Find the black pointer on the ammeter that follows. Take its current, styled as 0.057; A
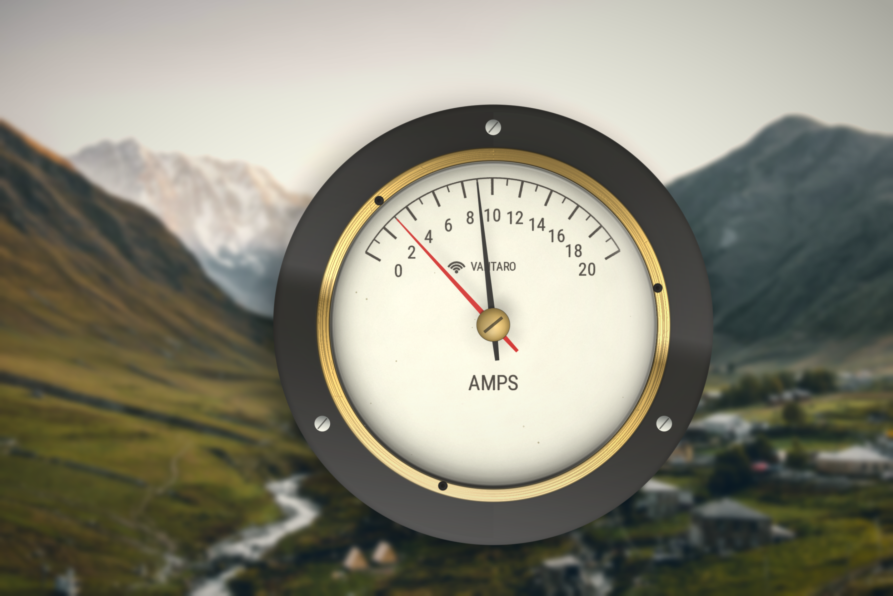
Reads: 9; A
